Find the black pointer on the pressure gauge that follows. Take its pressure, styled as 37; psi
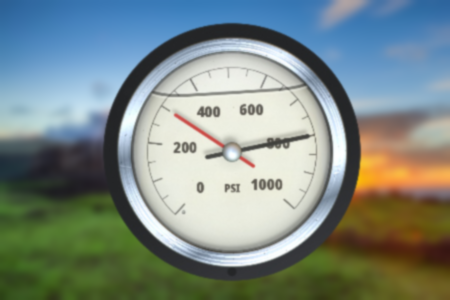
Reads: 800; psi
